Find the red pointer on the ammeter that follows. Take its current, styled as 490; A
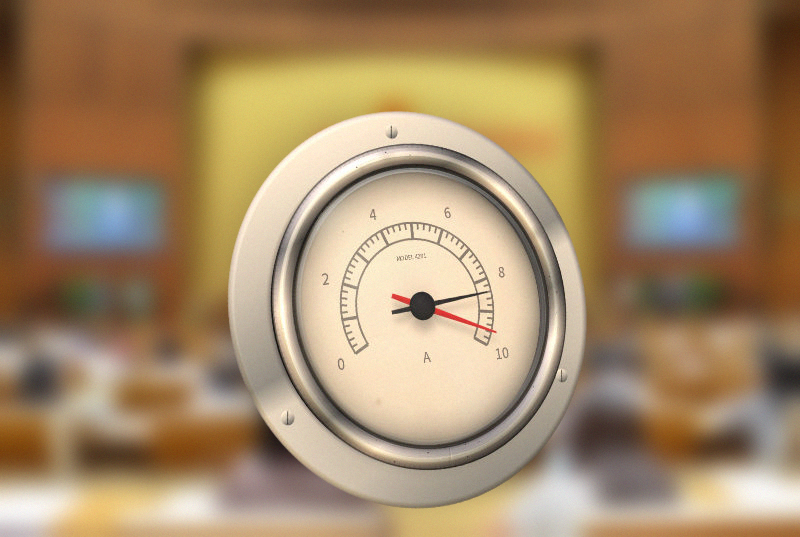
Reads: 9.6; A
